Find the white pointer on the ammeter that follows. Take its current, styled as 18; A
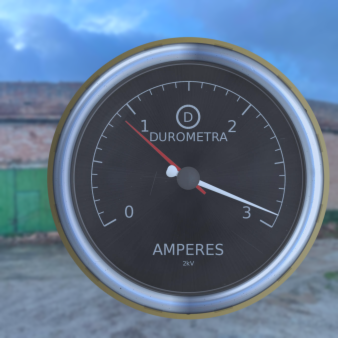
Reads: 2.9; A
